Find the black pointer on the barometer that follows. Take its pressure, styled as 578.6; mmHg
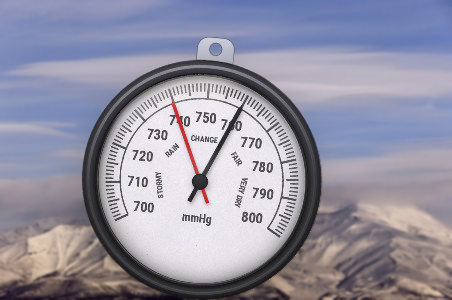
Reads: 760; mmHg
